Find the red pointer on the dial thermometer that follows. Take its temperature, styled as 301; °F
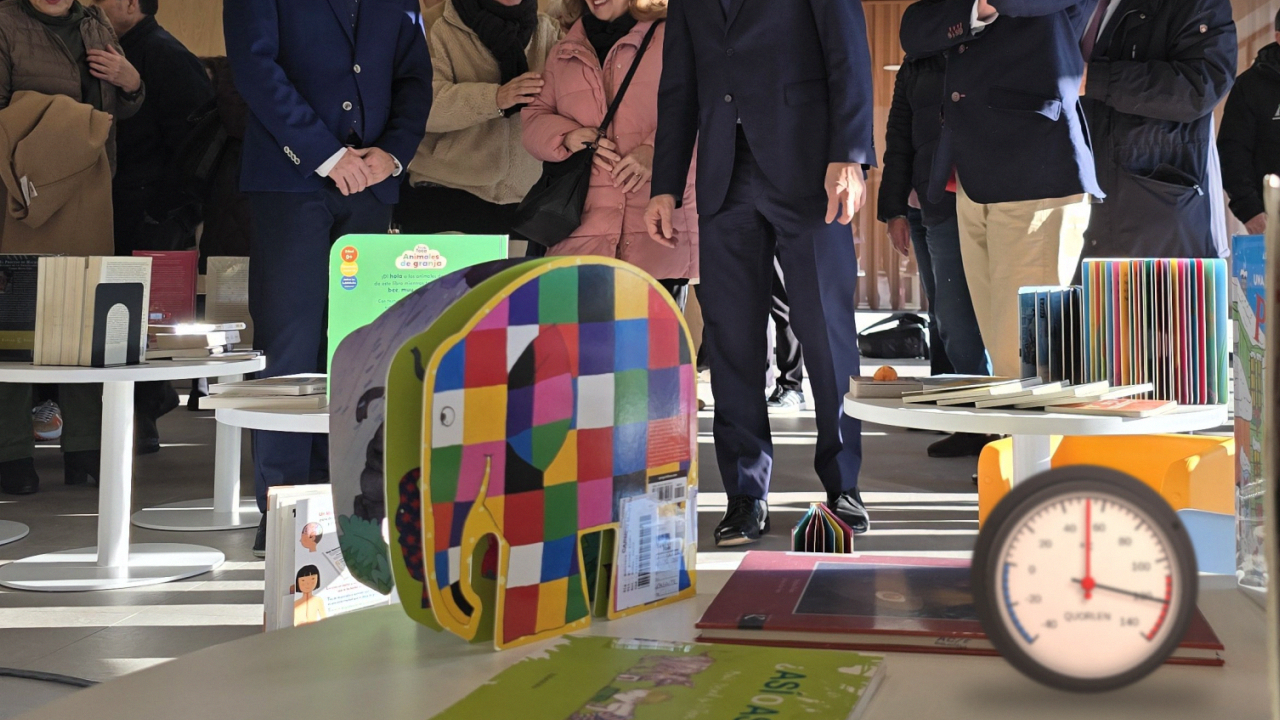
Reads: 52; °F
